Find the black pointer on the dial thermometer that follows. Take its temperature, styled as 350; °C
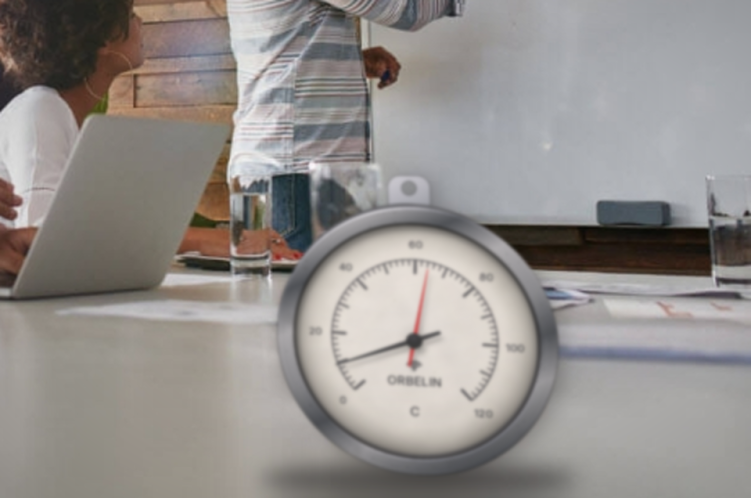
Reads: 10; °C
